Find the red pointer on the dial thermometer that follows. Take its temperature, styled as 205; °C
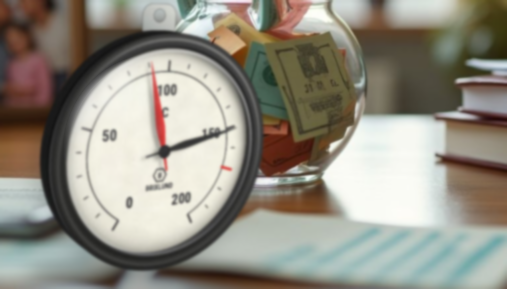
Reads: 90; °C
